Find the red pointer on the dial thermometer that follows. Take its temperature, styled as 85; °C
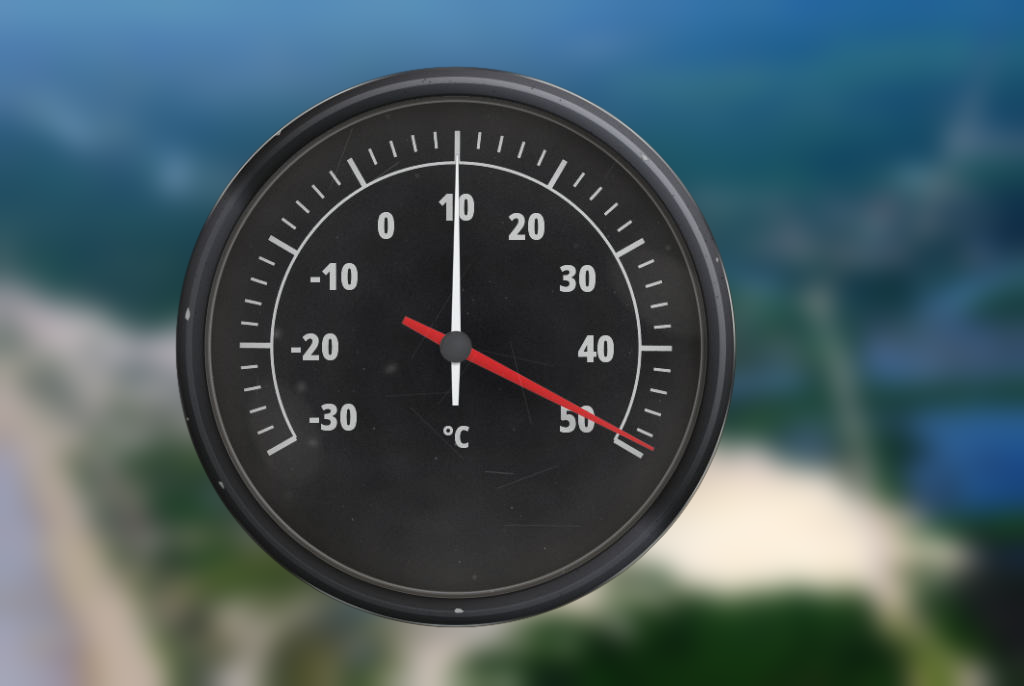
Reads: 49; °C
